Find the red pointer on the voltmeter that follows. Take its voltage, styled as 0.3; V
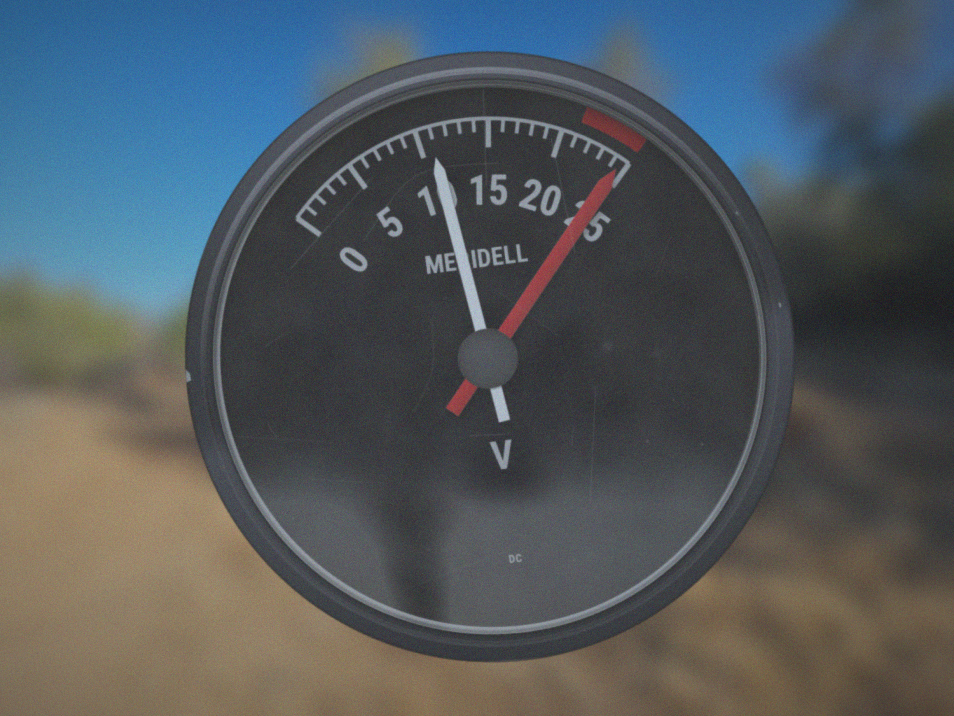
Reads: 24.5; V
